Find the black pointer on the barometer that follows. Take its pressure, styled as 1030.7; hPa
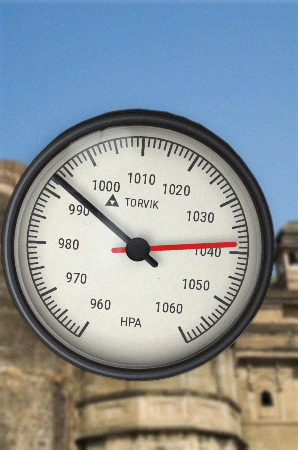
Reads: 993; hPa
